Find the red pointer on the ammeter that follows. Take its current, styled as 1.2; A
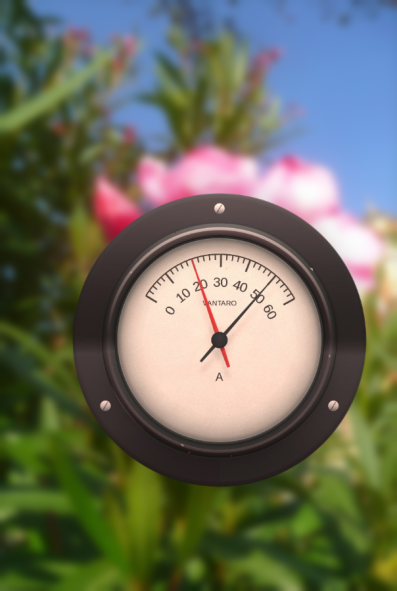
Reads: 20; A
